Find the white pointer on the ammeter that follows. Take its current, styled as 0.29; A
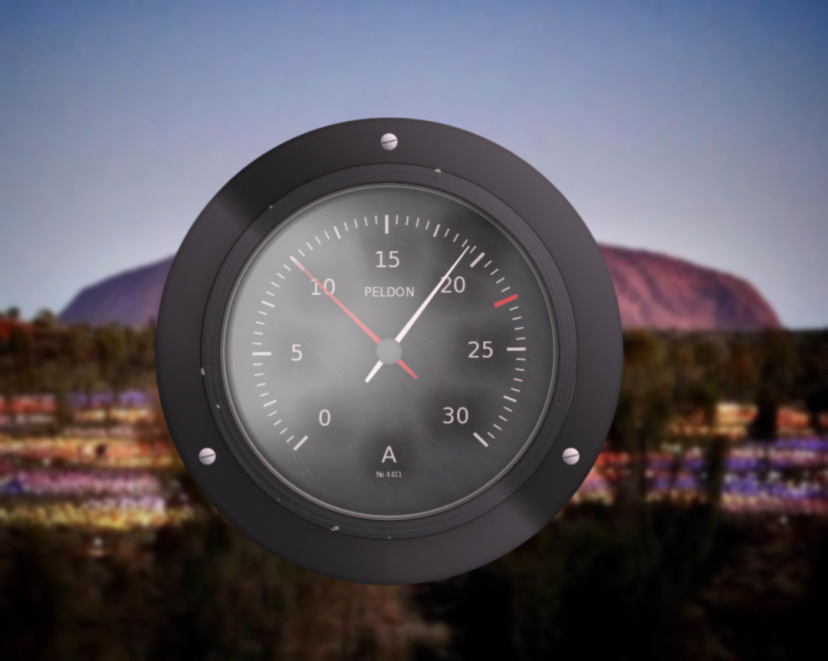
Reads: 19.25; A
